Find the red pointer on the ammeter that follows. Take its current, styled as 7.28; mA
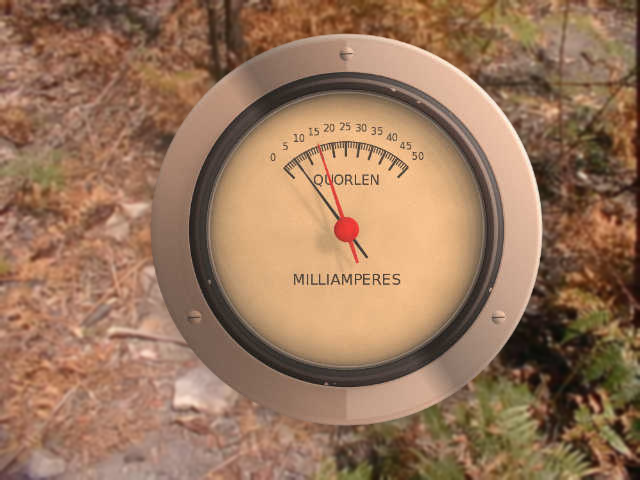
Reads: 15; mA
